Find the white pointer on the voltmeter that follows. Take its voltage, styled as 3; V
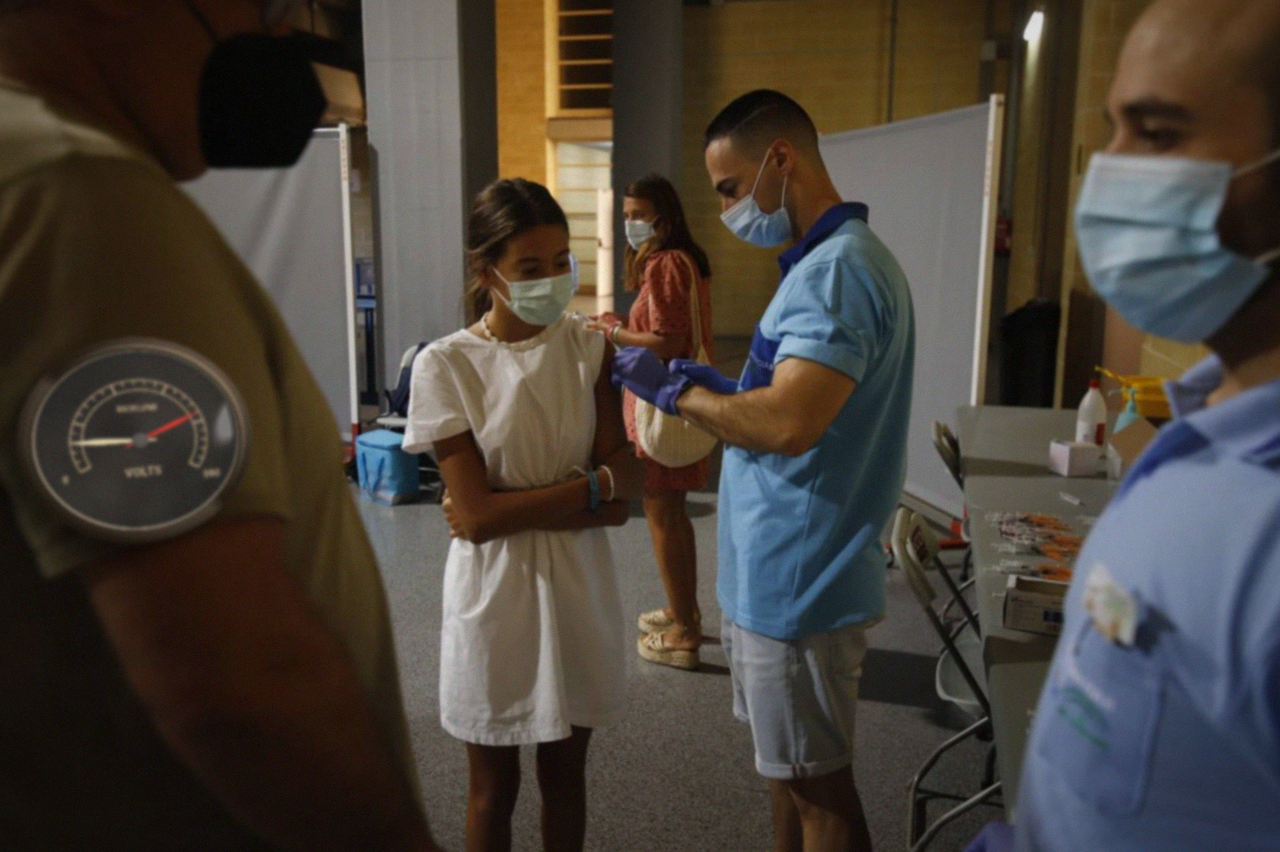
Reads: 60; V
